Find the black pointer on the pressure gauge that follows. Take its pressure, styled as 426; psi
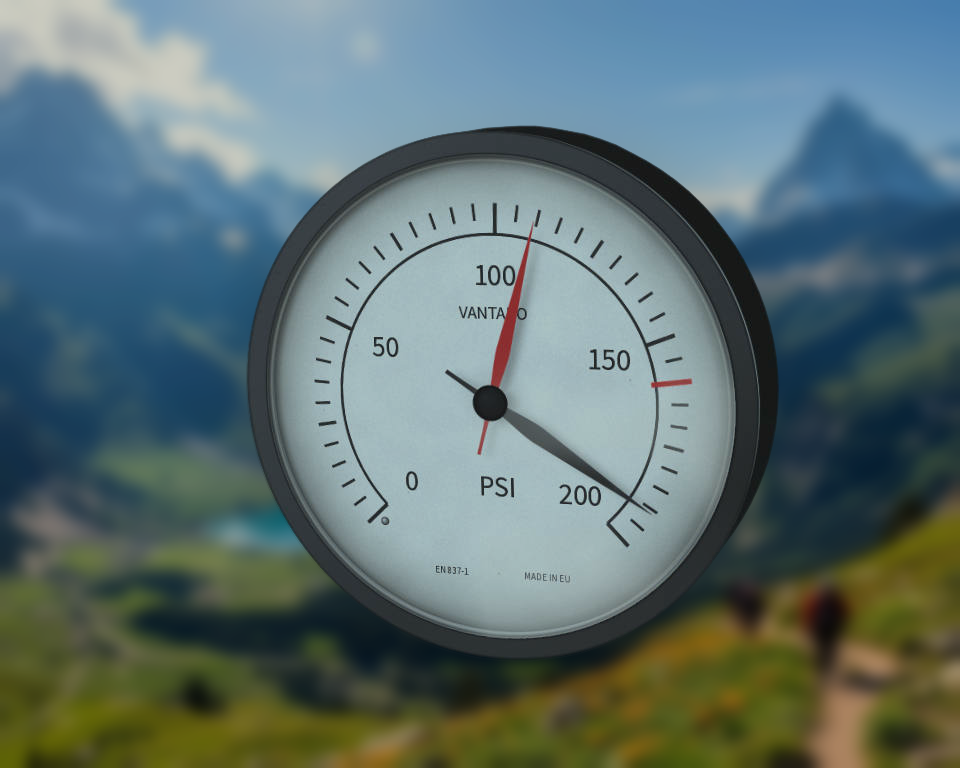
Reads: 190; psi
